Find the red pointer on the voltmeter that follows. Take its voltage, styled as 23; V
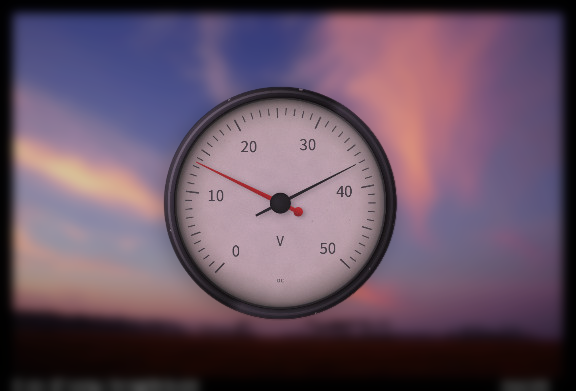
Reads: 13.5; V
